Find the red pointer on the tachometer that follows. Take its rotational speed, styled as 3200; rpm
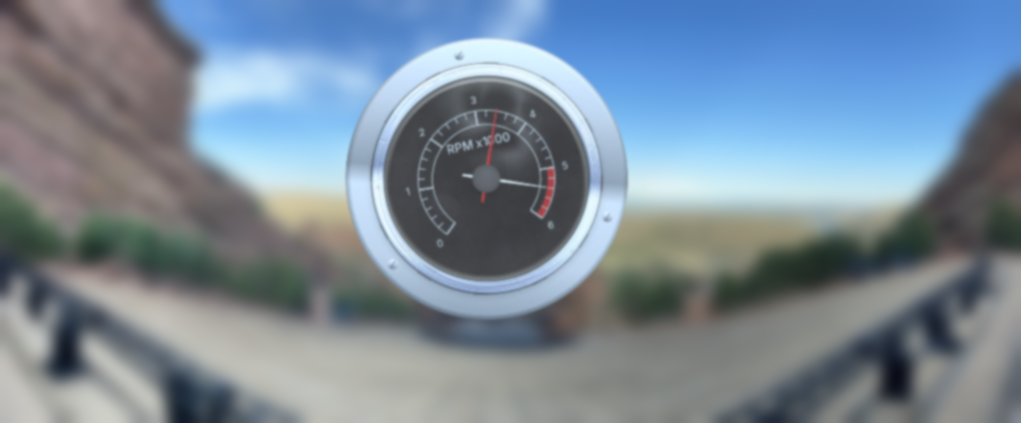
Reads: 3400; rpm
